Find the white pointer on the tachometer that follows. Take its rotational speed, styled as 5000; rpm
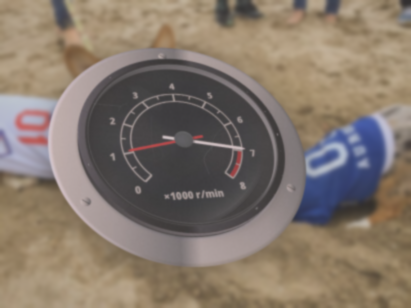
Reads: 7000; rpm
